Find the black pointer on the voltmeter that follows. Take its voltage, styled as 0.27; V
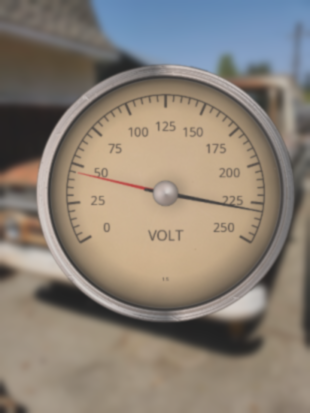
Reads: 230; V
